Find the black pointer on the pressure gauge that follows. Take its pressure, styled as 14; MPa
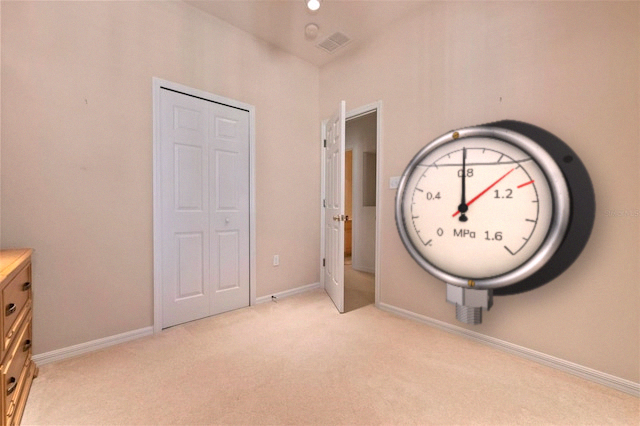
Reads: 0.8; MPa
